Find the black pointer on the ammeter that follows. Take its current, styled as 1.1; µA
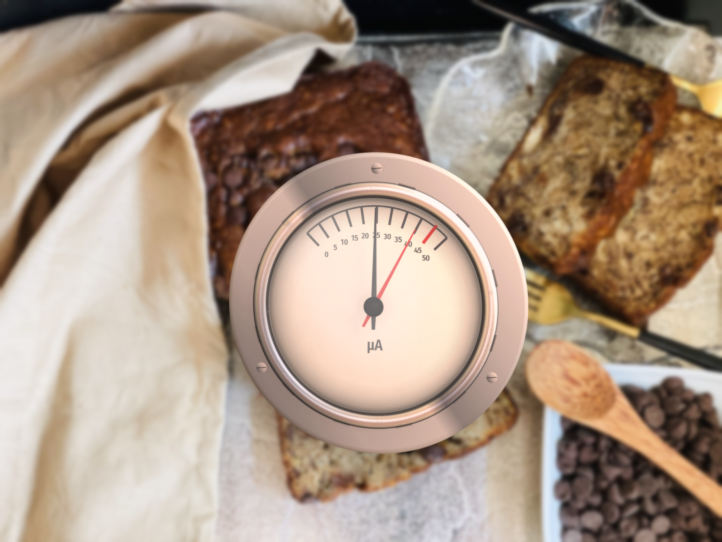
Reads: 25; µA
